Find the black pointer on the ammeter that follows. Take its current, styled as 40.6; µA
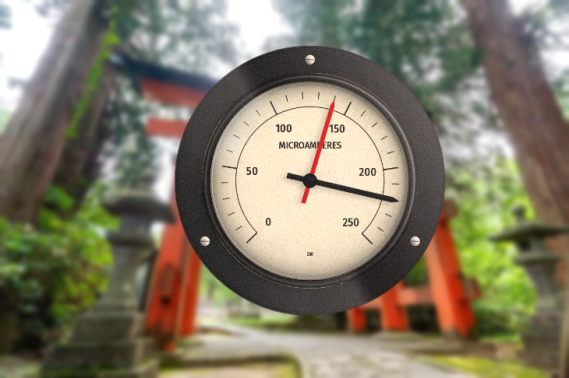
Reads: 220; µA
